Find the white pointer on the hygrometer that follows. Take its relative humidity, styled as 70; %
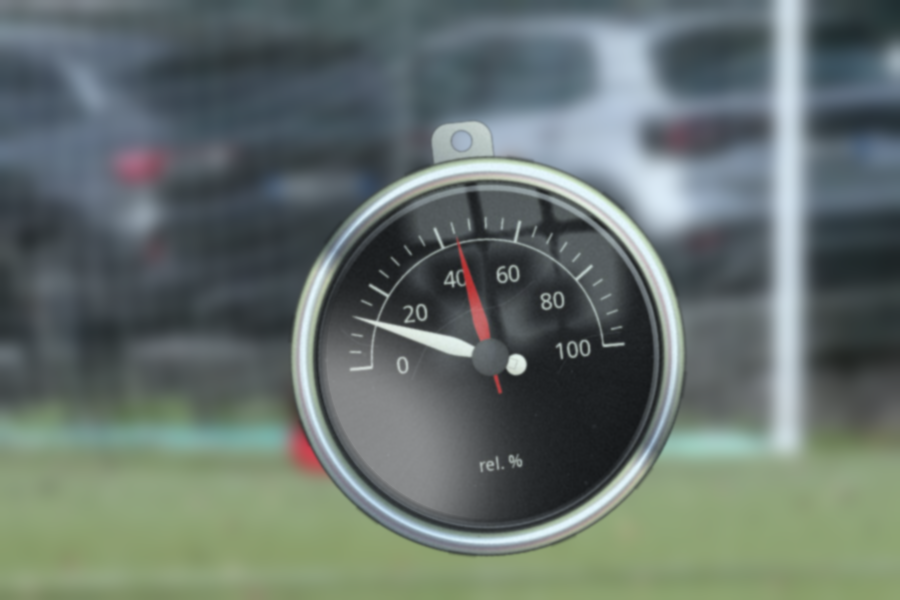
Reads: 12; %
